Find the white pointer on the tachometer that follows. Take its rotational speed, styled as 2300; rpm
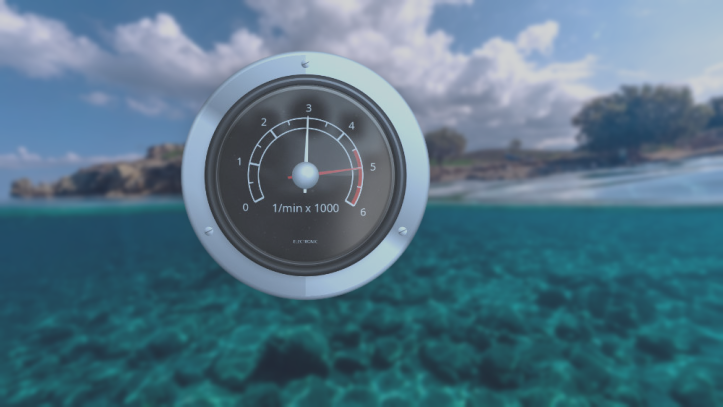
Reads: 3000; rpm
